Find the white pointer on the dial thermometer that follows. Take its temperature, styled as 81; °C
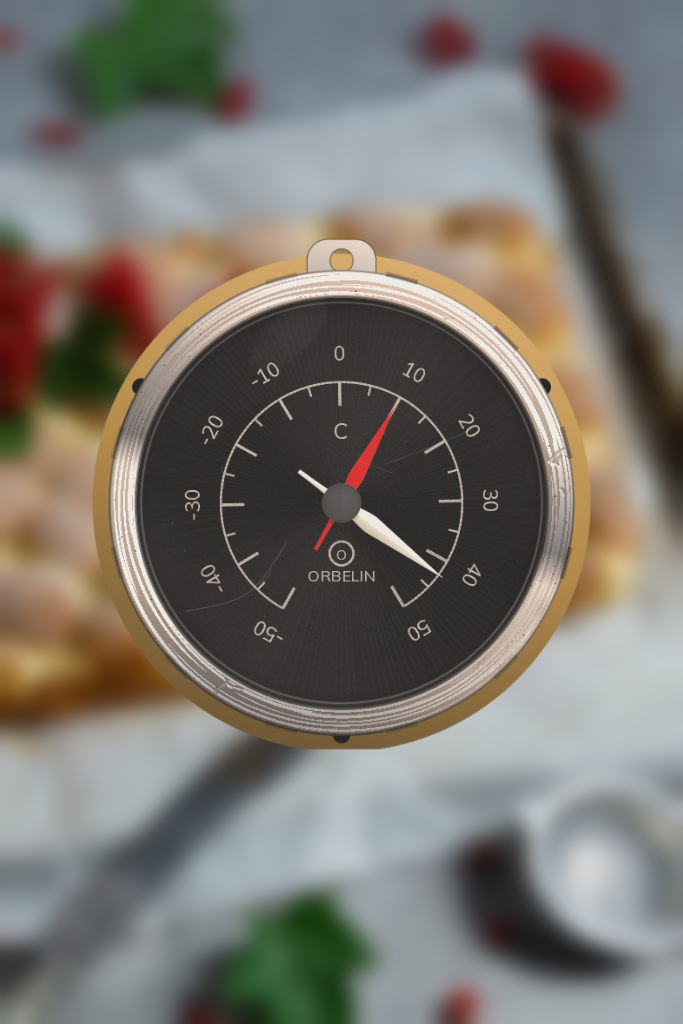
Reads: 42.5; °C
